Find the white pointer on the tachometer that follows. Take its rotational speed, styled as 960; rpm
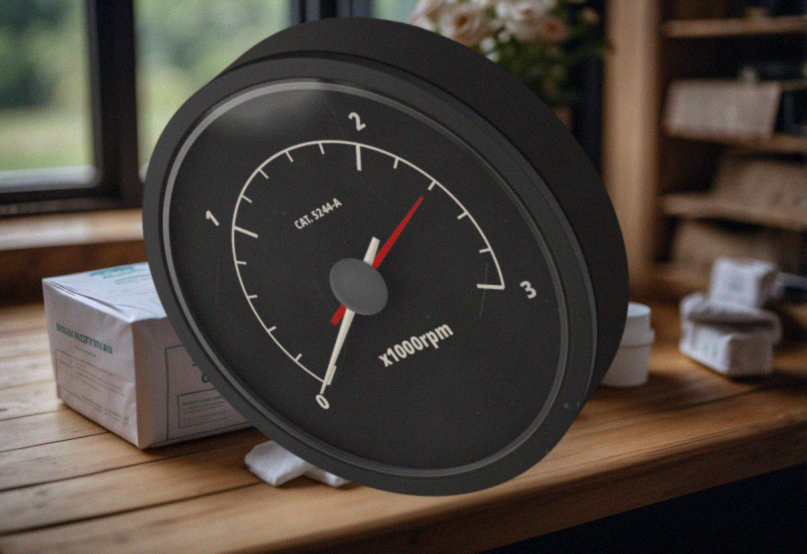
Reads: 0; rpm
